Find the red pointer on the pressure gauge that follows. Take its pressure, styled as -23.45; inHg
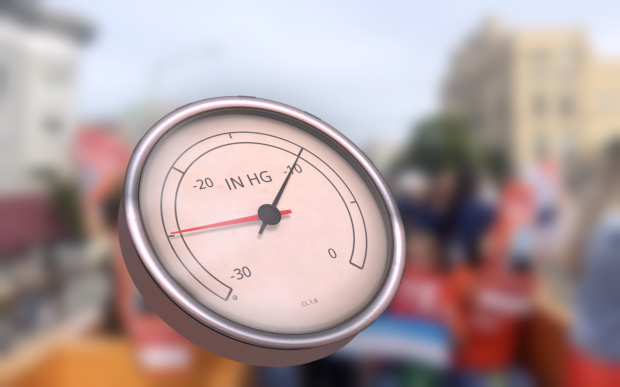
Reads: -25; inHg
